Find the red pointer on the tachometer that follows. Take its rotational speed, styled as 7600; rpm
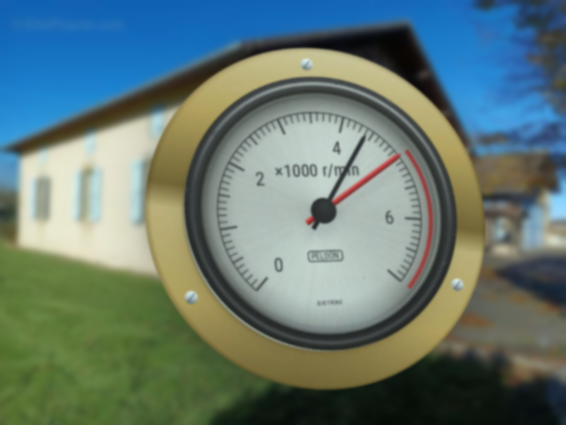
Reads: 5000; rpm
